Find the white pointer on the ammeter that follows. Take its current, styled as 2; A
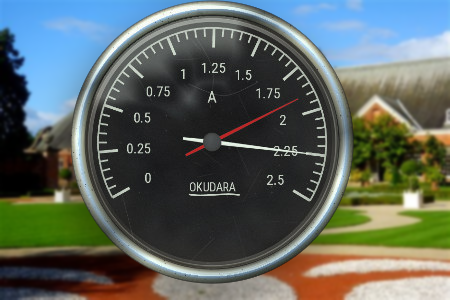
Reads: 2.25; A
